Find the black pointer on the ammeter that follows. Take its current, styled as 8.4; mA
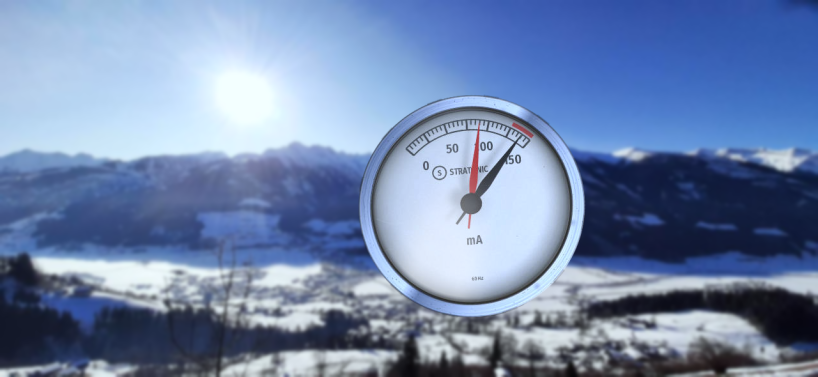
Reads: 140; mA
